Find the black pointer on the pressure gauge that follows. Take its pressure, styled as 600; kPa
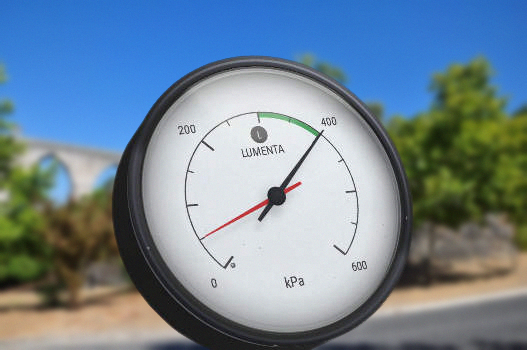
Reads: 400; kPa
